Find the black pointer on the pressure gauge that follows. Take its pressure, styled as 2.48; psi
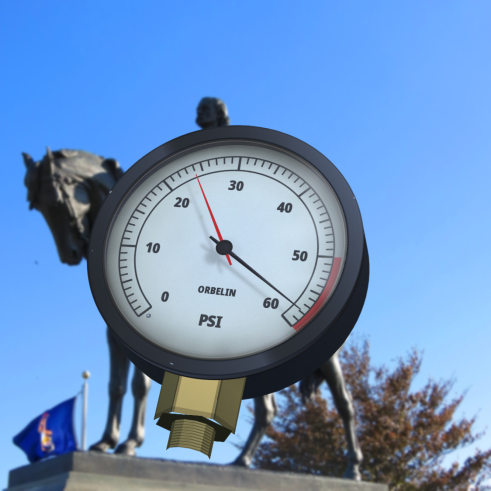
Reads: 58; psi
